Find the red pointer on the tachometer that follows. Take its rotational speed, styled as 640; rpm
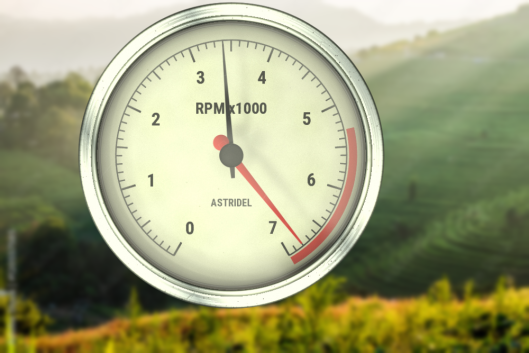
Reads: 6800; rpm
